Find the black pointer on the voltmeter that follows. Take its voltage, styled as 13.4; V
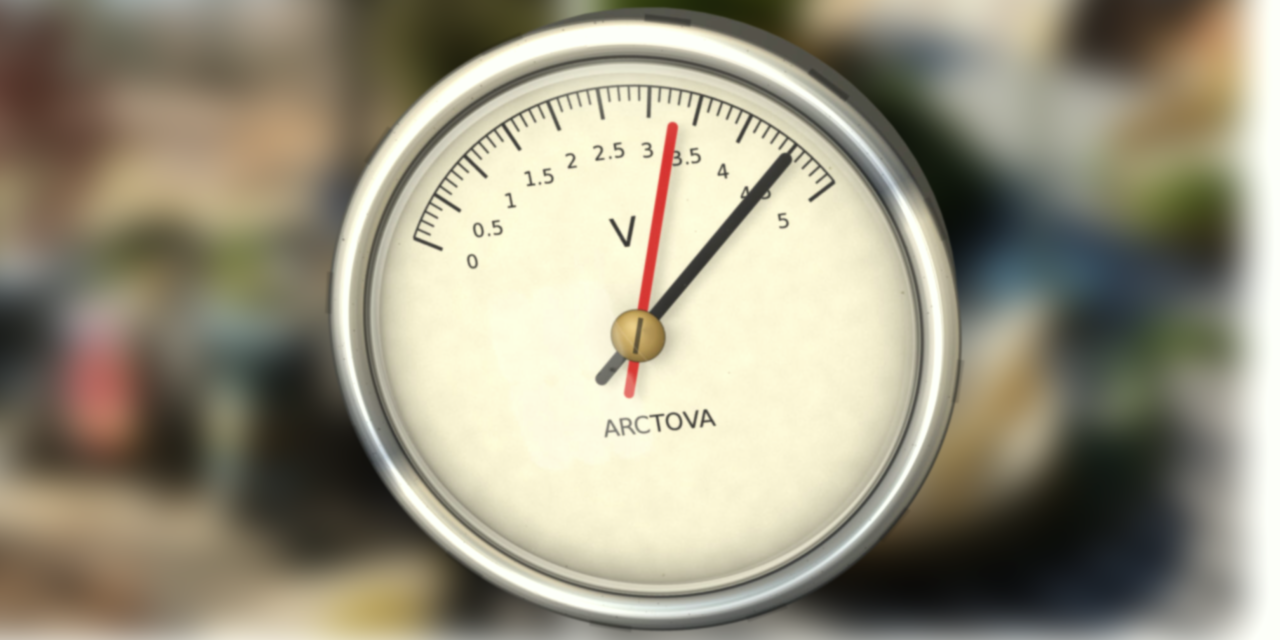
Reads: 4.5; V
